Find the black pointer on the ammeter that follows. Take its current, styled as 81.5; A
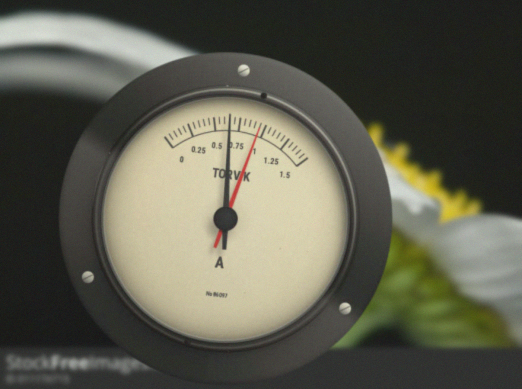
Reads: 0.65; A
